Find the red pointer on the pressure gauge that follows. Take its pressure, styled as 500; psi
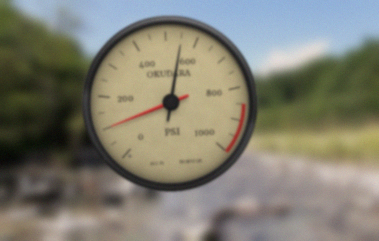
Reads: 100; psi
